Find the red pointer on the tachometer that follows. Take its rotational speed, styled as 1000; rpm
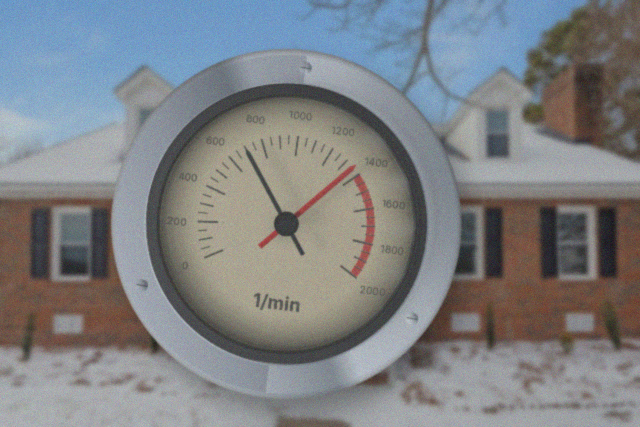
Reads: 1350; rpm
